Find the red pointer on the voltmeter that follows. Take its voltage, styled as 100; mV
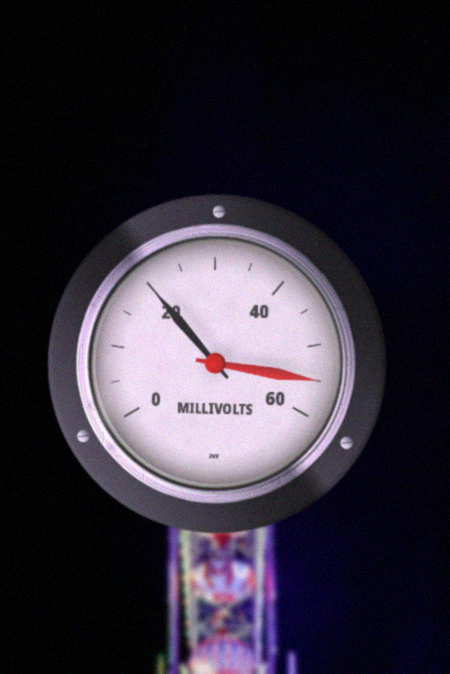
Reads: 55; mV
